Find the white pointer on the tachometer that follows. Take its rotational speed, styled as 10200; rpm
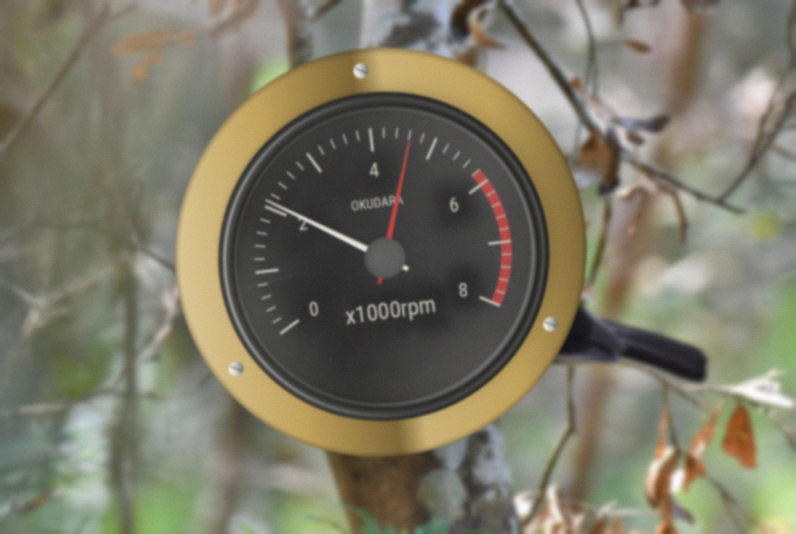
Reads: 2100; rpm
